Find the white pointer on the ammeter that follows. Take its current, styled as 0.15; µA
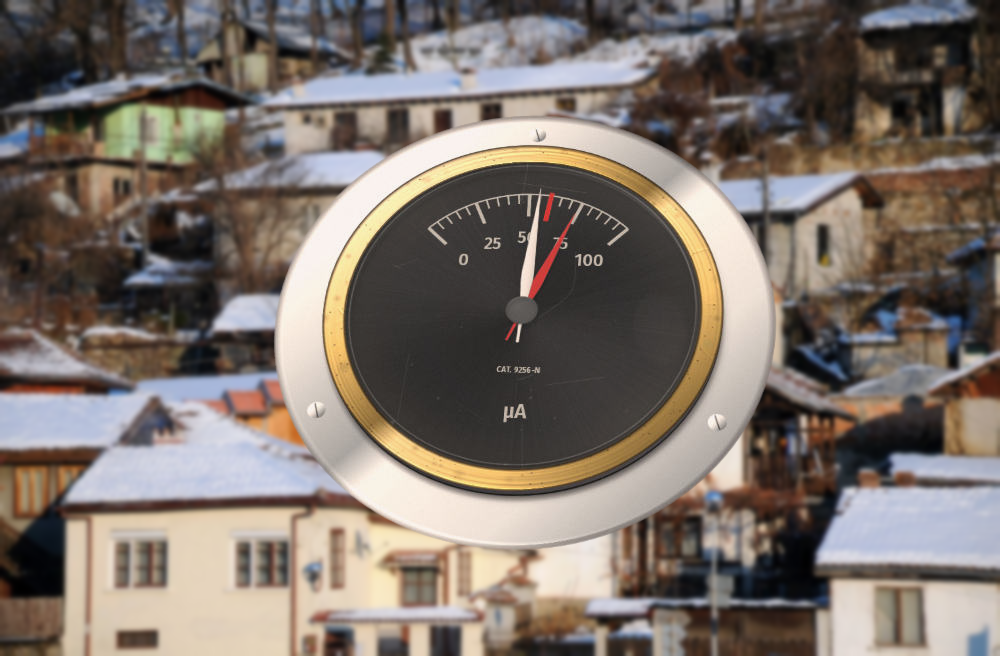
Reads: 55; µA
